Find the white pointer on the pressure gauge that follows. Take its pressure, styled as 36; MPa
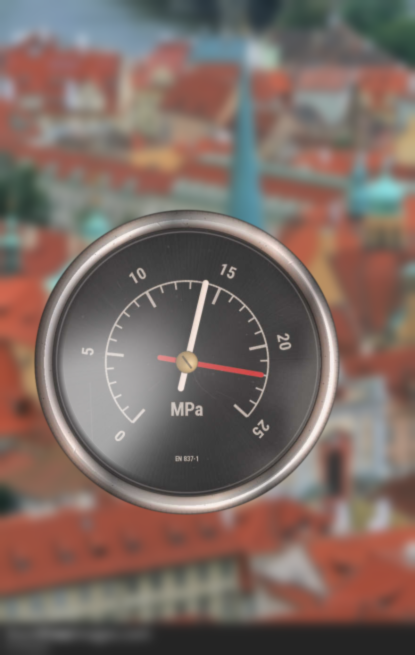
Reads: 14; MPa
